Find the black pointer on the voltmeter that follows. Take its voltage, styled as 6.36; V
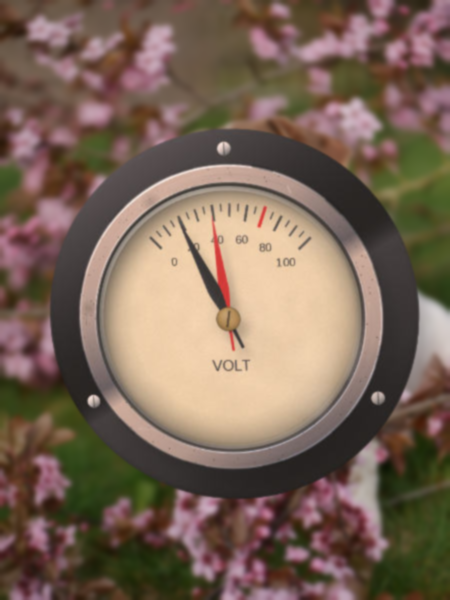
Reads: 20; V
